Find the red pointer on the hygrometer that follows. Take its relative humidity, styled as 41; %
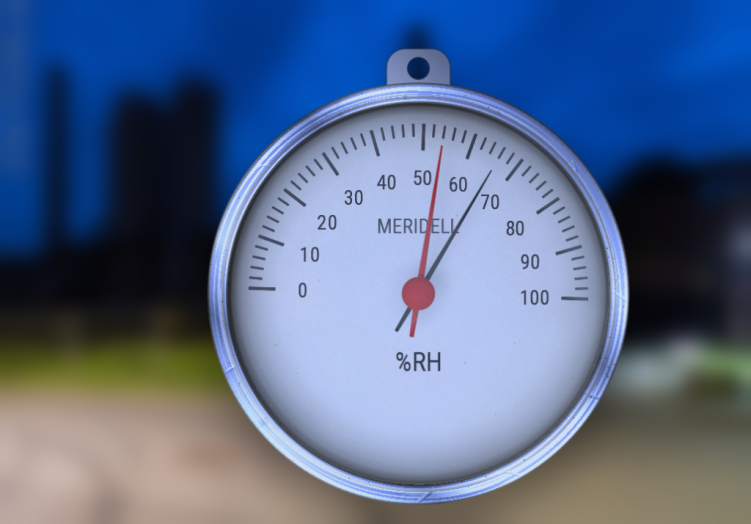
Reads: 54; %
